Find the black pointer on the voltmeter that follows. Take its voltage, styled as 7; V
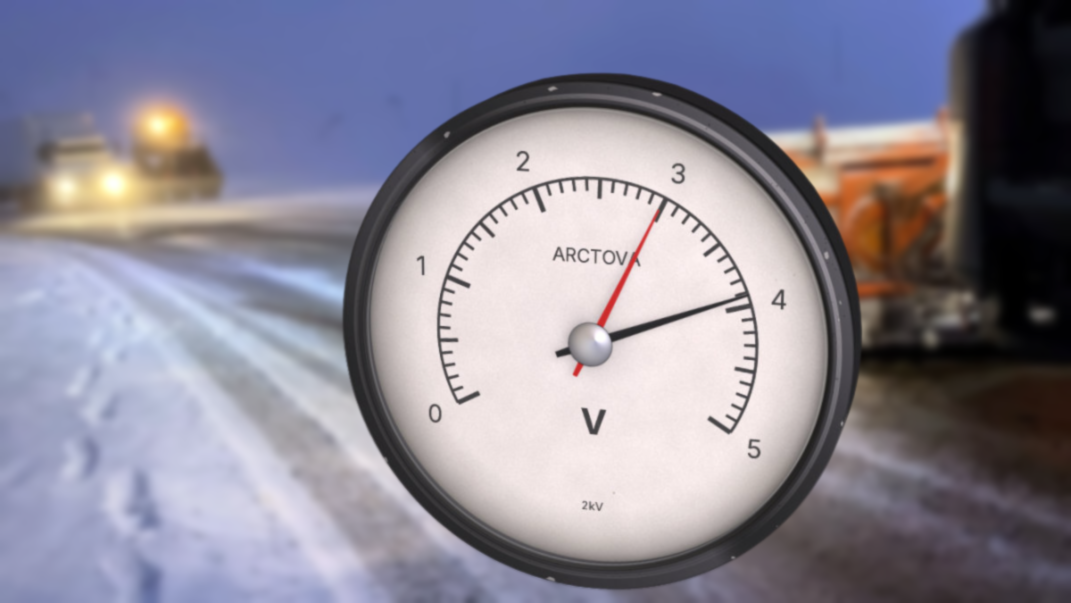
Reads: 3.9; V
